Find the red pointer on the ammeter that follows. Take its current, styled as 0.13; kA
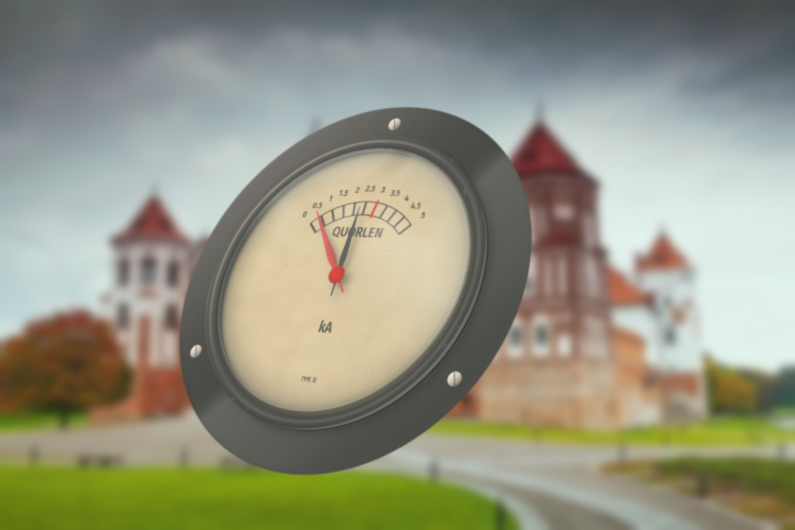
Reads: 0.5; kA
